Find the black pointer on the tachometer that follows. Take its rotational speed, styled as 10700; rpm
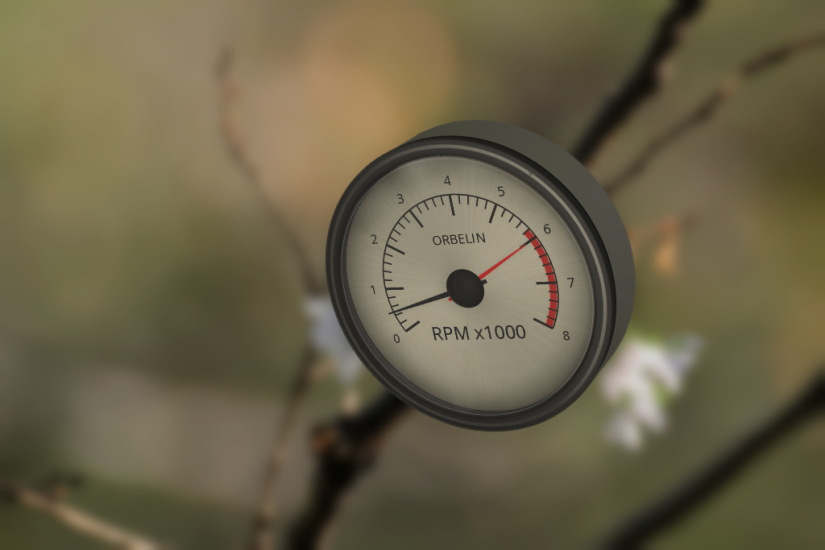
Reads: 500; rpm
